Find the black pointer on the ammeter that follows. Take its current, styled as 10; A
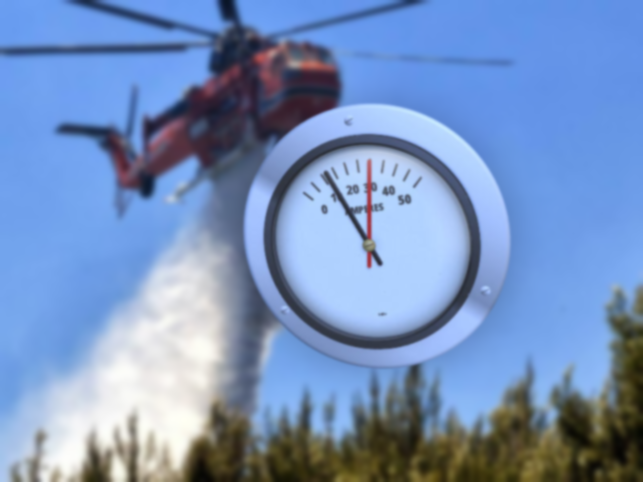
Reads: 12.5; A
